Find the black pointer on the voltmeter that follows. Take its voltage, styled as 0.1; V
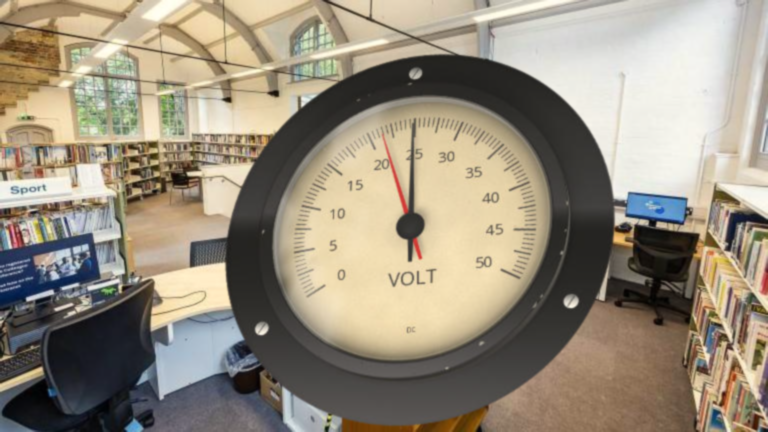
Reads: 25; V
